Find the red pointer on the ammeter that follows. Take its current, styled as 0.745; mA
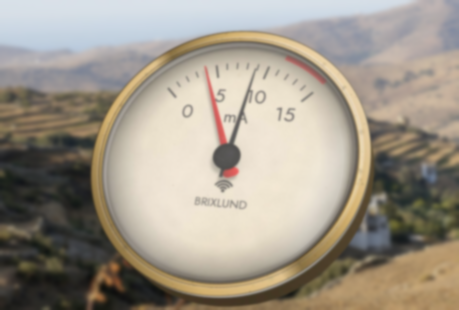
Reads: 4; mA
